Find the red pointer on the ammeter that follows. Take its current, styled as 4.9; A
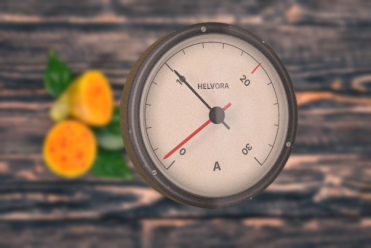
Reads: 1; A
